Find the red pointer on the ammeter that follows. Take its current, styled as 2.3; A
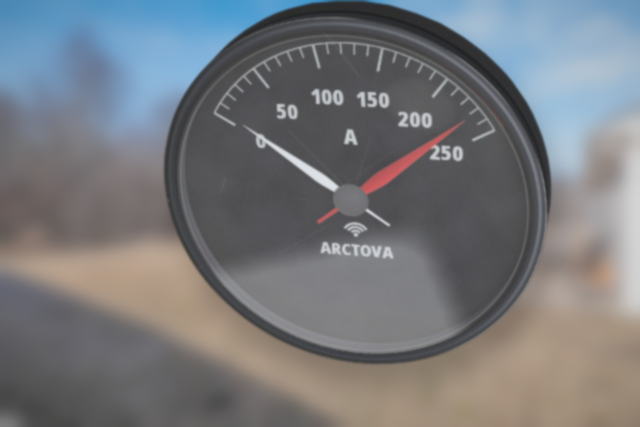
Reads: 230; A
